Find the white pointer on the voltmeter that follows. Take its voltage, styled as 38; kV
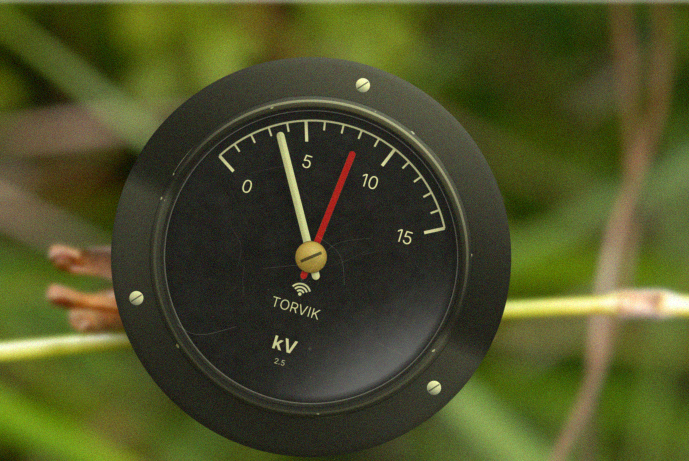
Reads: 3.5; kV
